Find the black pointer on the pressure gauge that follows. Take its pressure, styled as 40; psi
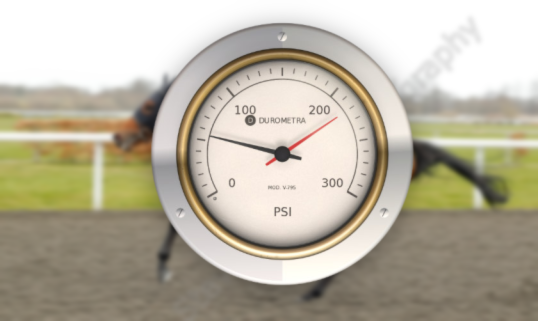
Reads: 55; psi
